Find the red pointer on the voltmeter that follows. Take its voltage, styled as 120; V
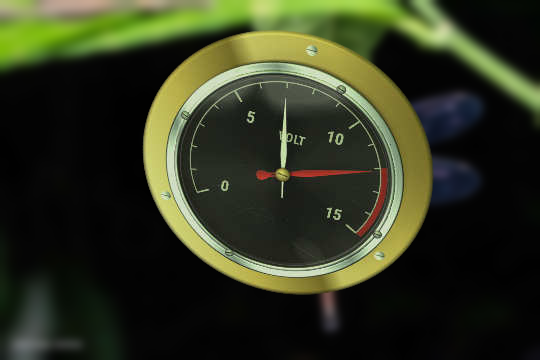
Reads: 12; V
